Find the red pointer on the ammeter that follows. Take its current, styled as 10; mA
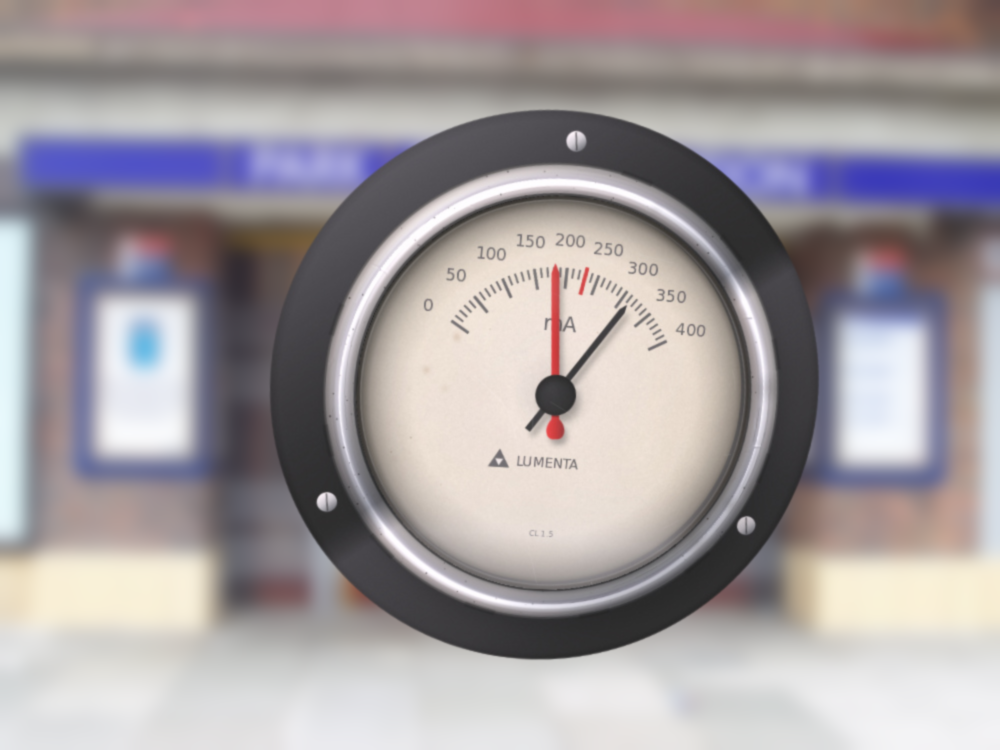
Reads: 180; mA
